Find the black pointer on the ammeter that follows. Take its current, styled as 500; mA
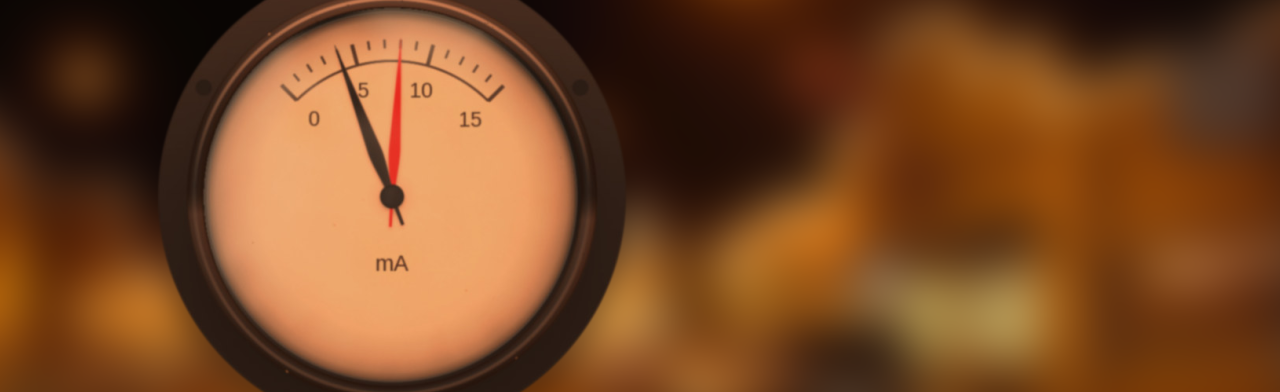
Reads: 4; mA
